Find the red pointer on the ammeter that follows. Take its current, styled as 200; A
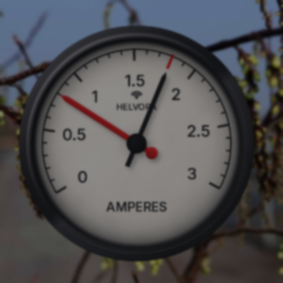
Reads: 0.8; A
